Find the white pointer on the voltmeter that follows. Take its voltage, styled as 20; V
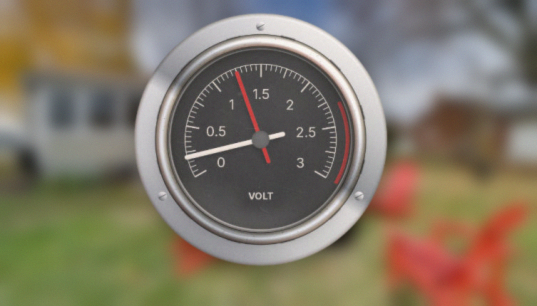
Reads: 0.2; V
